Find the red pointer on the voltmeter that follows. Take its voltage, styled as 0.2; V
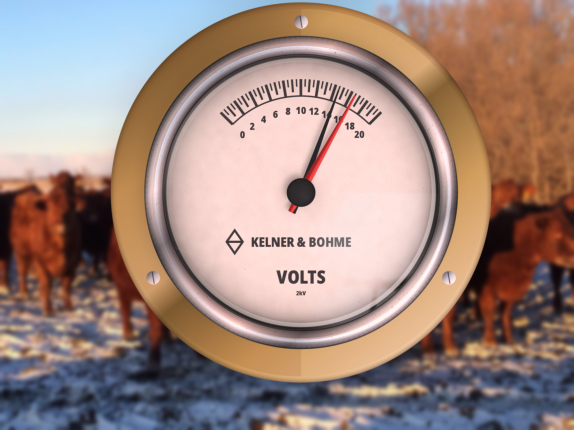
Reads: 16.5; V
